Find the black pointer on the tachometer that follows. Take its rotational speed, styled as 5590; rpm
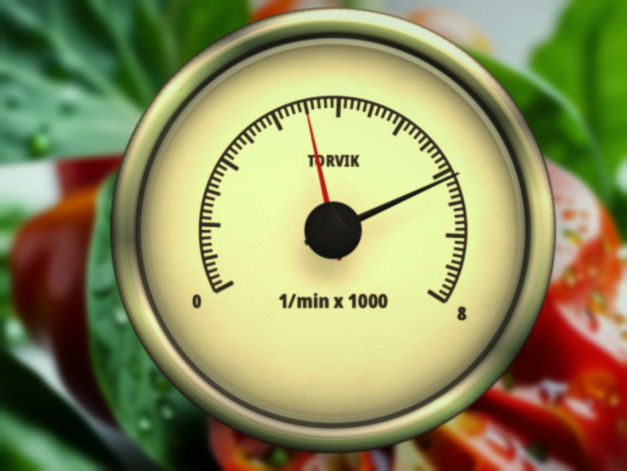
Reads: 6100; rpm
